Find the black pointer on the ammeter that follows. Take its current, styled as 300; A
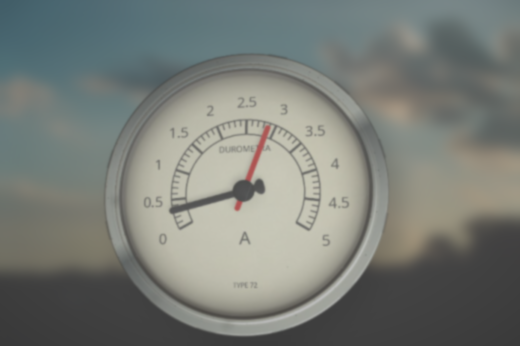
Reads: 0.3; A
